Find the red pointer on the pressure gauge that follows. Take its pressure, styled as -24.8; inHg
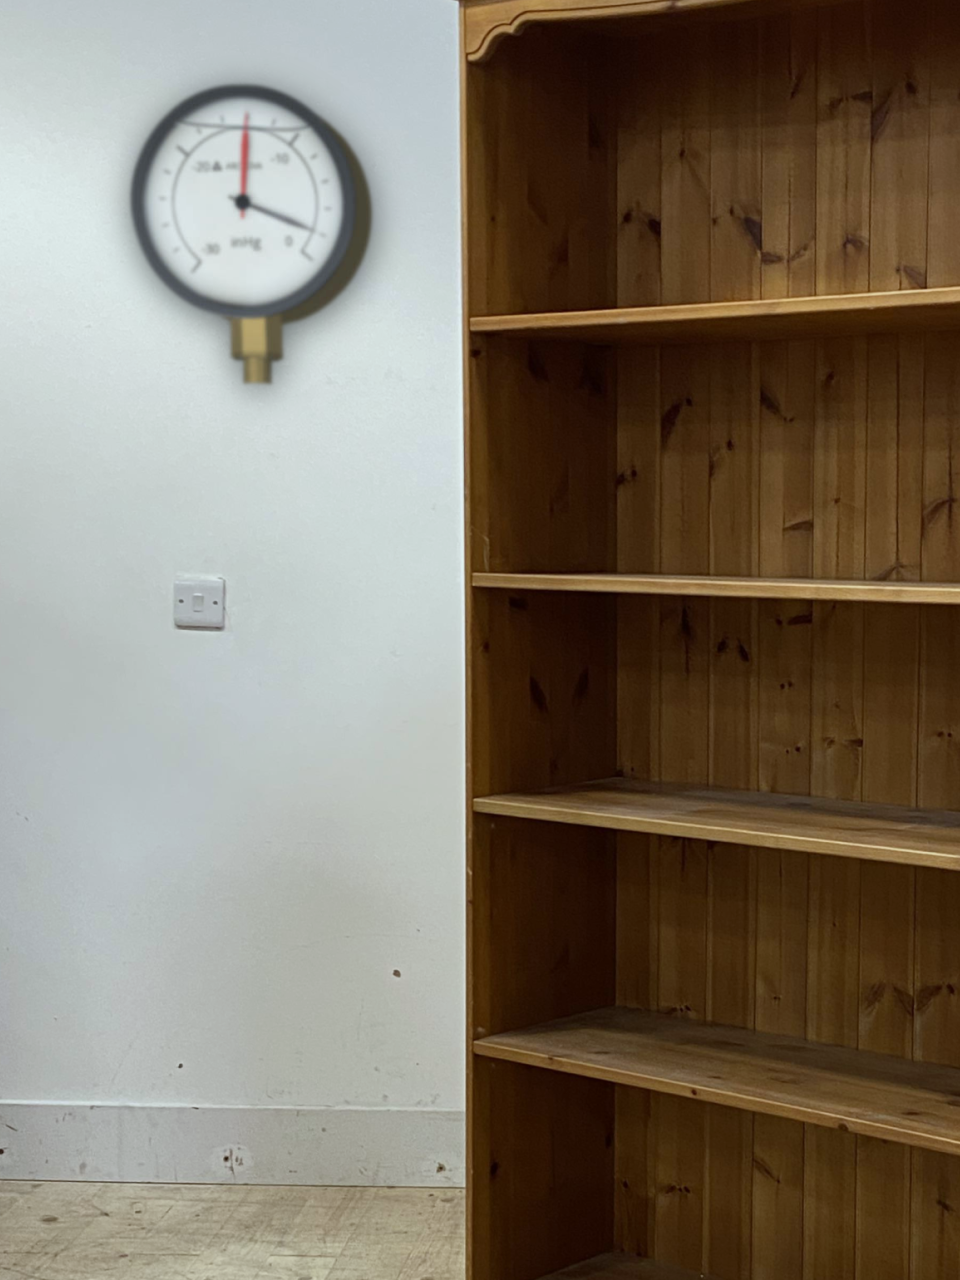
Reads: -14; inHg
